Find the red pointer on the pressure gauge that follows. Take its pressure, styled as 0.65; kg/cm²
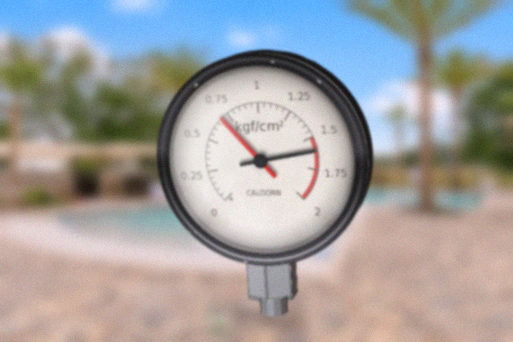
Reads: 0.7; kg/cm²
